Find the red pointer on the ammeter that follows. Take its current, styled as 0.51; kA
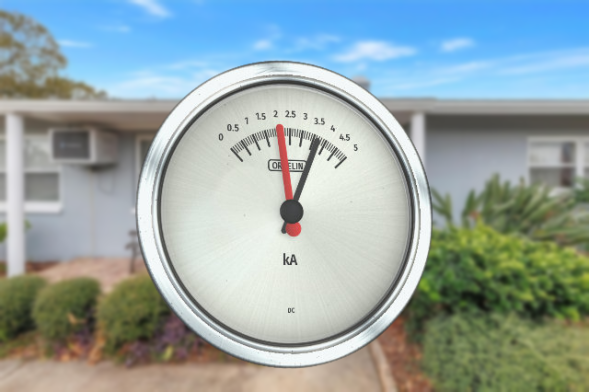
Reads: 2; kA
